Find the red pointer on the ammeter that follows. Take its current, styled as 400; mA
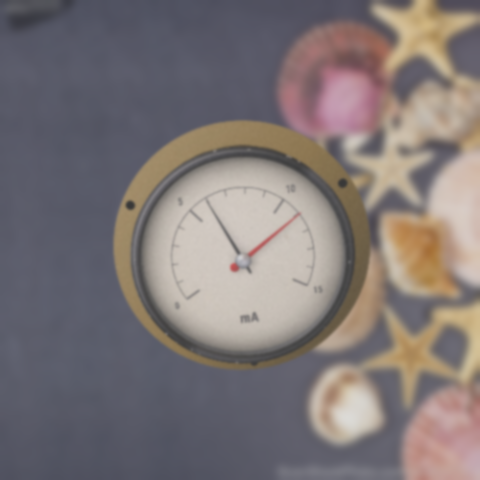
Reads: 11; mA
